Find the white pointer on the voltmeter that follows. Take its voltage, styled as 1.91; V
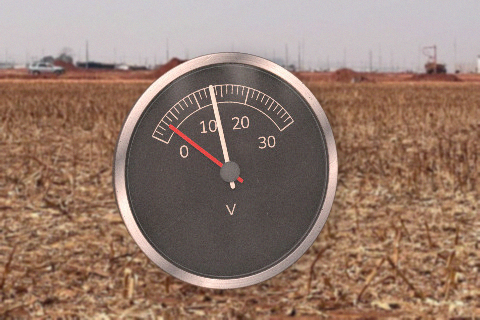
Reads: 13; V
